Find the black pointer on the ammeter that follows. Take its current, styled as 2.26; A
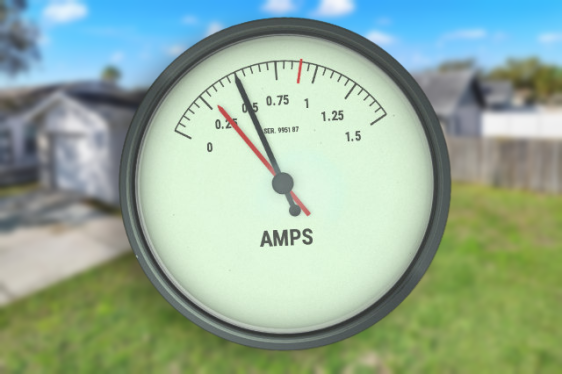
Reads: 0.5; A
